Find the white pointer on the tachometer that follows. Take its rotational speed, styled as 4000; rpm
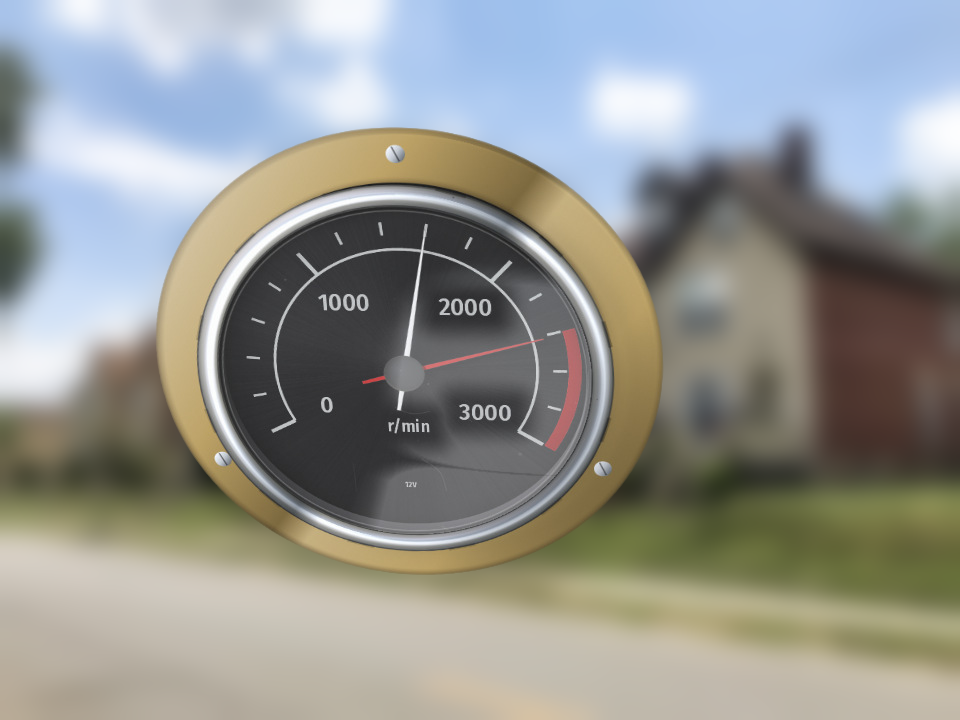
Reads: 1600; rpm
